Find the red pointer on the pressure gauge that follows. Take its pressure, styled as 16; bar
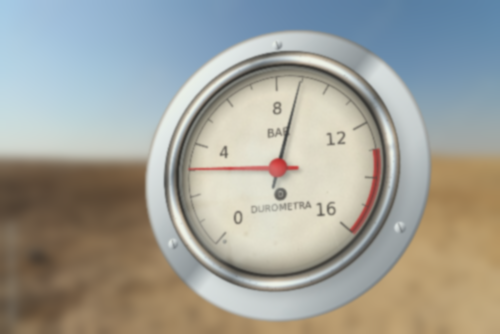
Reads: 3; bar
